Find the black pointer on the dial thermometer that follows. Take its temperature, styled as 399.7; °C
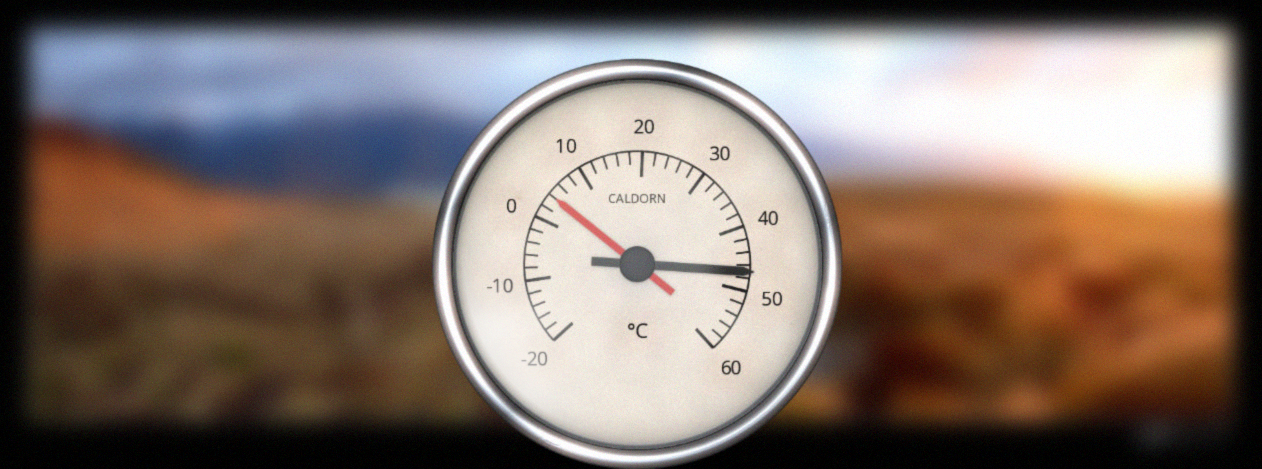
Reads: 47; °C
